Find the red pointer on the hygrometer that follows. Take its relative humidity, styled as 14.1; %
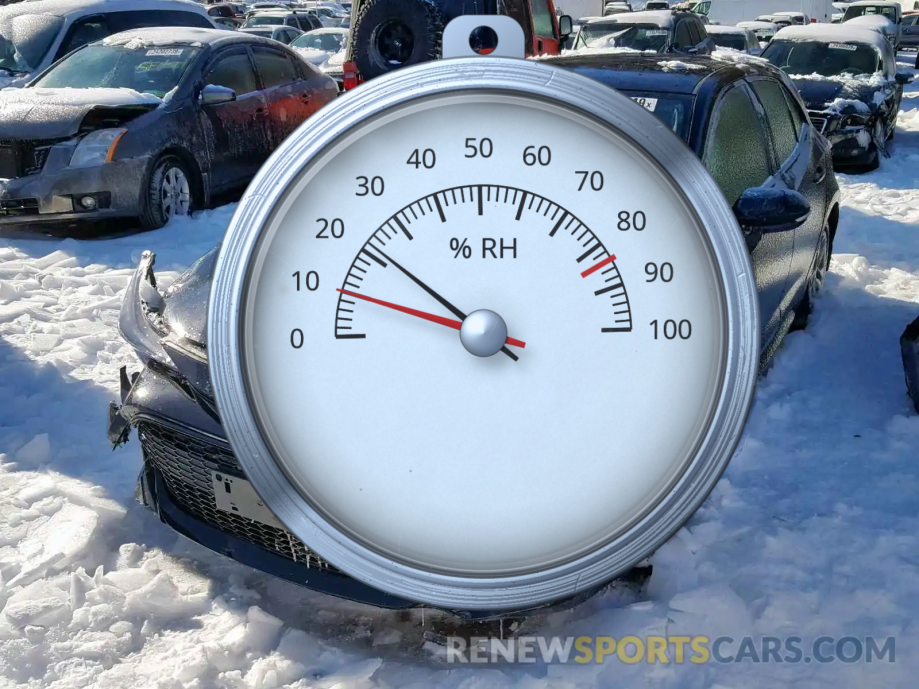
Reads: 10; %
